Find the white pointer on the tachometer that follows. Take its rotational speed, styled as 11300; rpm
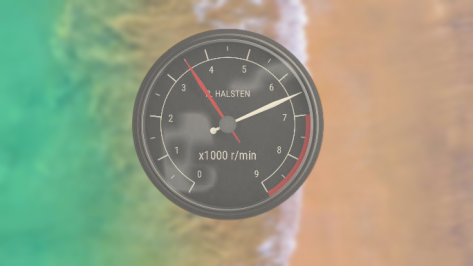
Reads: 6500; rpm
